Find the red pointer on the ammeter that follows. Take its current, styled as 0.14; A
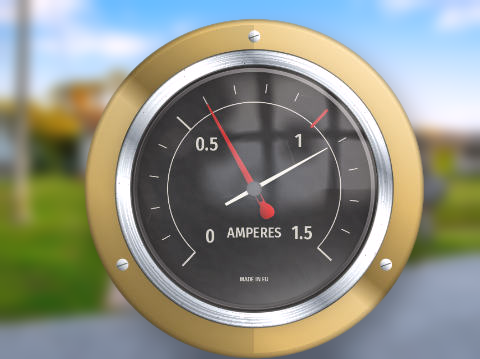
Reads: 0.6; A
